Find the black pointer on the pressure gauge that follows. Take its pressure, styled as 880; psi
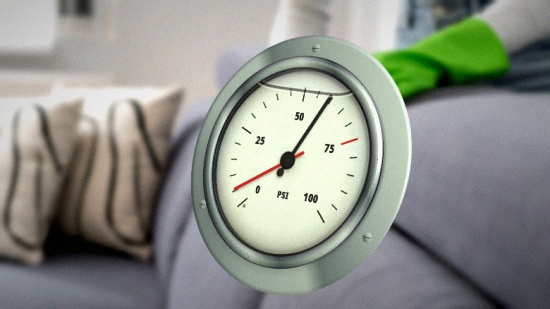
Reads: 60; psi
